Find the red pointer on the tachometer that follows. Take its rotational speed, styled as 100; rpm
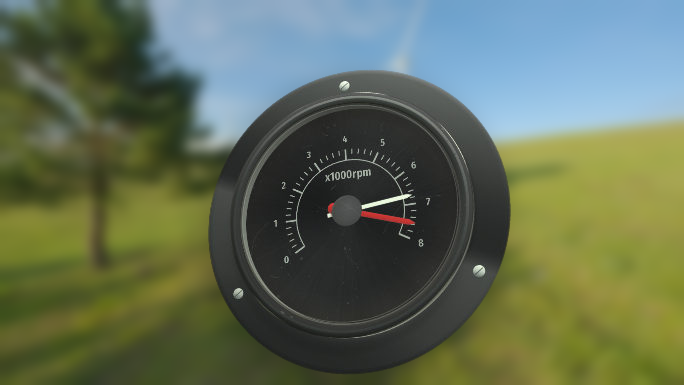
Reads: 7600; rpm
